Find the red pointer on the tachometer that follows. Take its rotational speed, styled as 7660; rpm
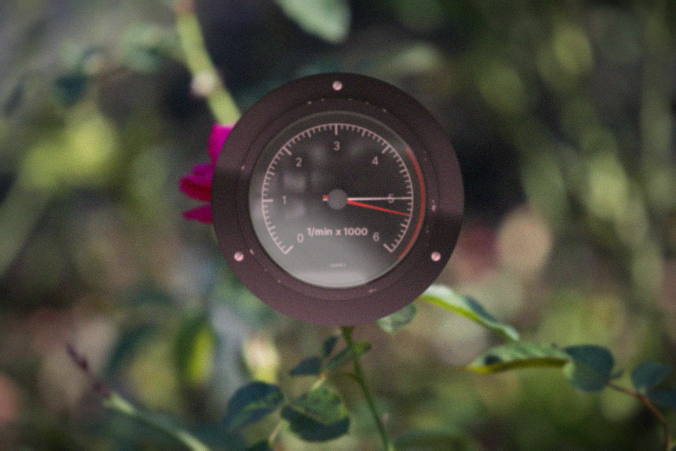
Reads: 5300; rpm
